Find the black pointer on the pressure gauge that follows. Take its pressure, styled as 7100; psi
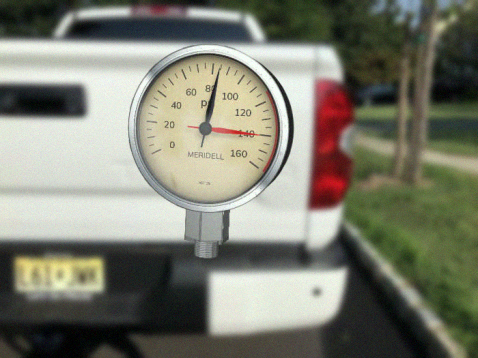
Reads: 85; psi
